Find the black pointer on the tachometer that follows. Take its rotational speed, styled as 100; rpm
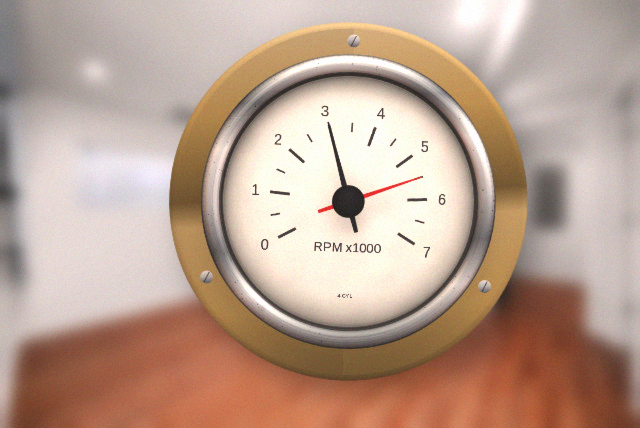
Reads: 3000; rpm
